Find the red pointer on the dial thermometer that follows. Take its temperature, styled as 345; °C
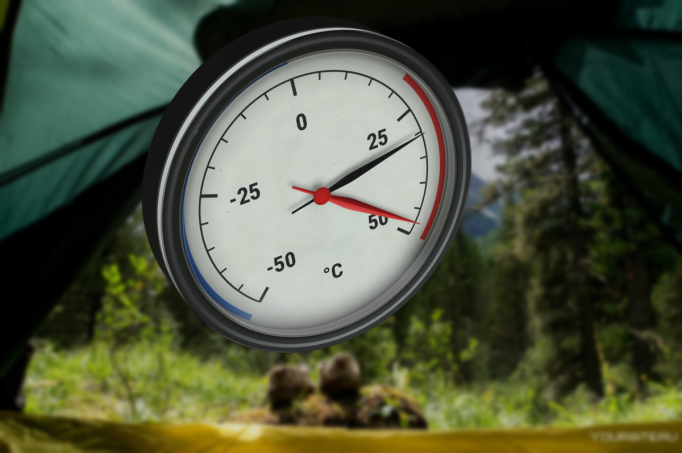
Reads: 47.5; °C
